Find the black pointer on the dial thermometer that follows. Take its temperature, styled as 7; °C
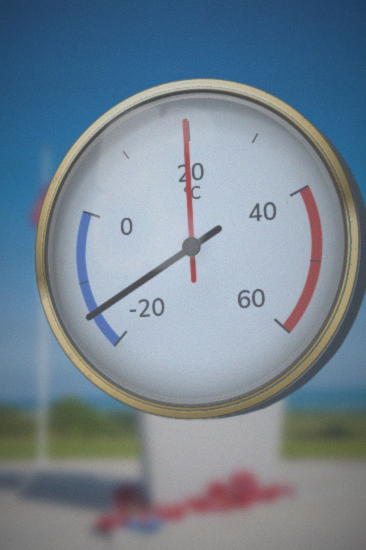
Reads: -15; °C
